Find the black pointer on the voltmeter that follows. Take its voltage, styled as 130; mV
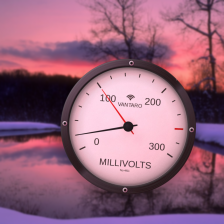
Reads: 20; mV
